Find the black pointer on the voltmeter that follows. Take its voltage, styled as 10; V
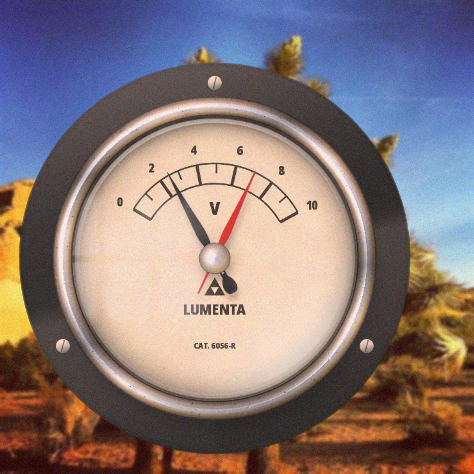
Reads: 2.5; V
